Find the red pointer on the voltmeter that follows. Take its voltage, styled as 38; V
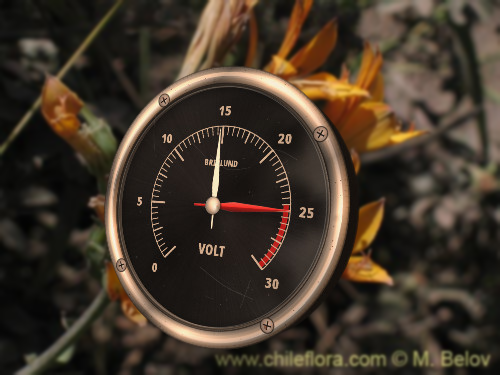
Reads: 25; V
